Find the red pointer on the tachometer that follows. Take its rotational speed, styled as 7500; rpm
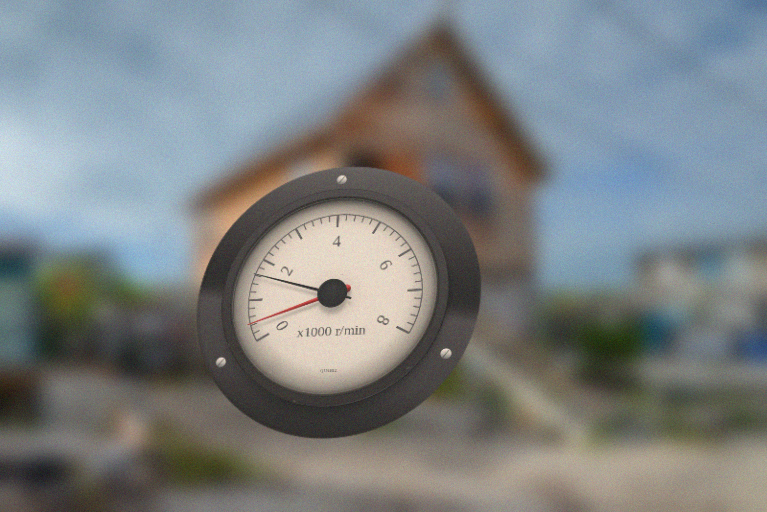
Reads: 400; rpm
